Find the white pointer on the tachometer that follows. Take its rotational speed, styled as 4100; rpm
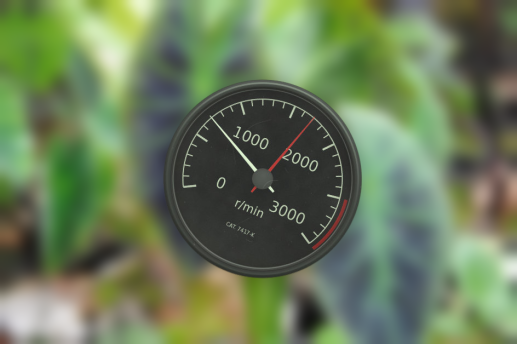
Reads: 700; rpm
